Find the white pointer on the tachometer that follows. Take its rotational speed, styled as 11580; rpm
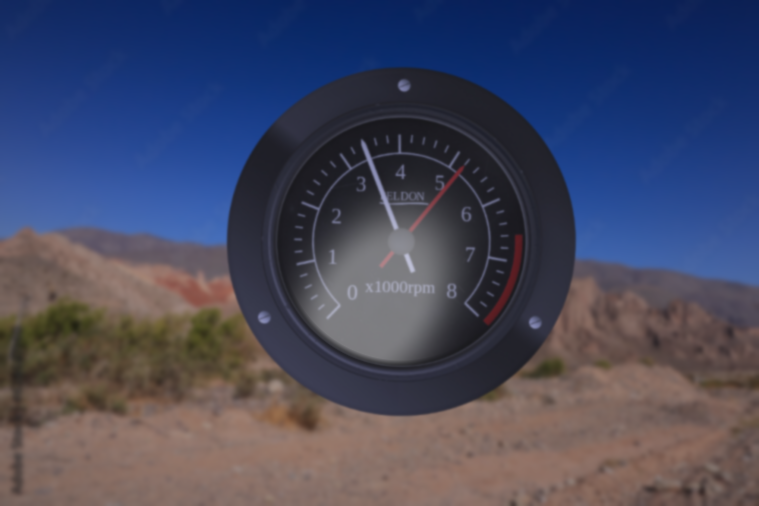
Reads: 3400; rpm
